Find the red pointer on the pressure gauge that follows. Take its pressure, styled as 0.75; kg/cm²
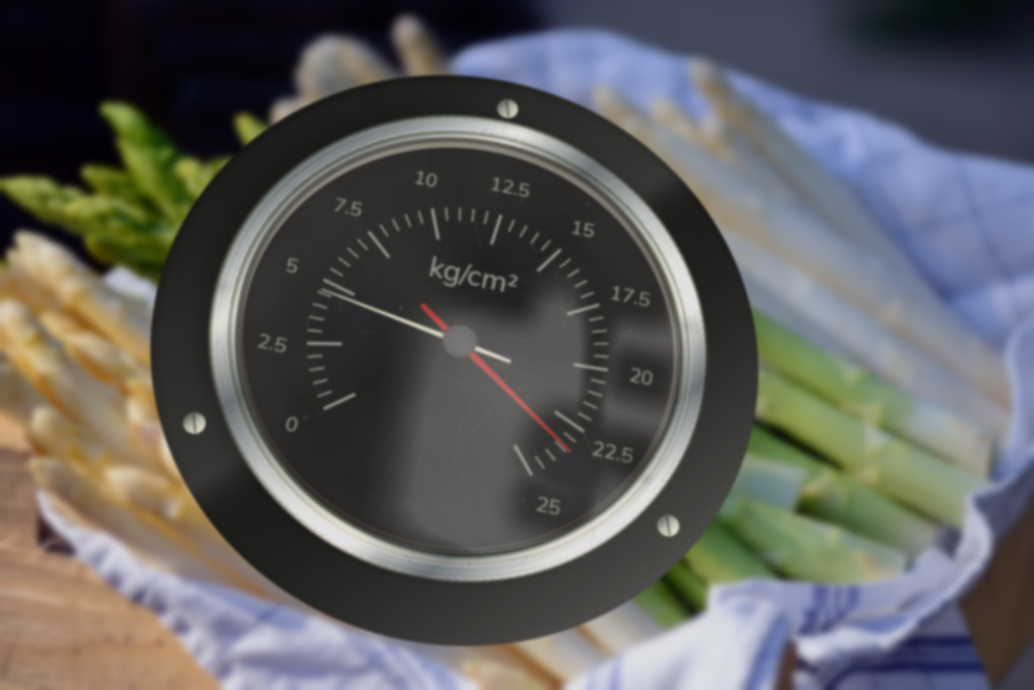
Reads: 23.5; kg/cm²
